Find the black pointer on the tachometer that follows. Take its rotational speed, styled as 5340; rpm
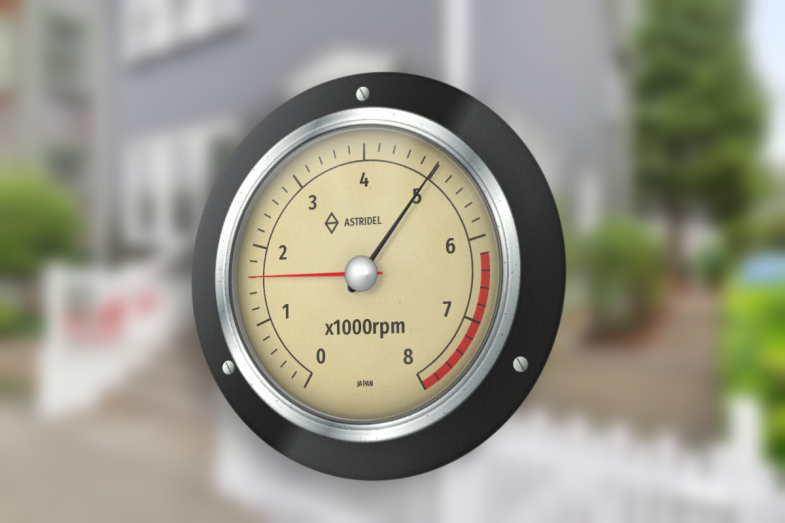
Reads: 5000; rpm
